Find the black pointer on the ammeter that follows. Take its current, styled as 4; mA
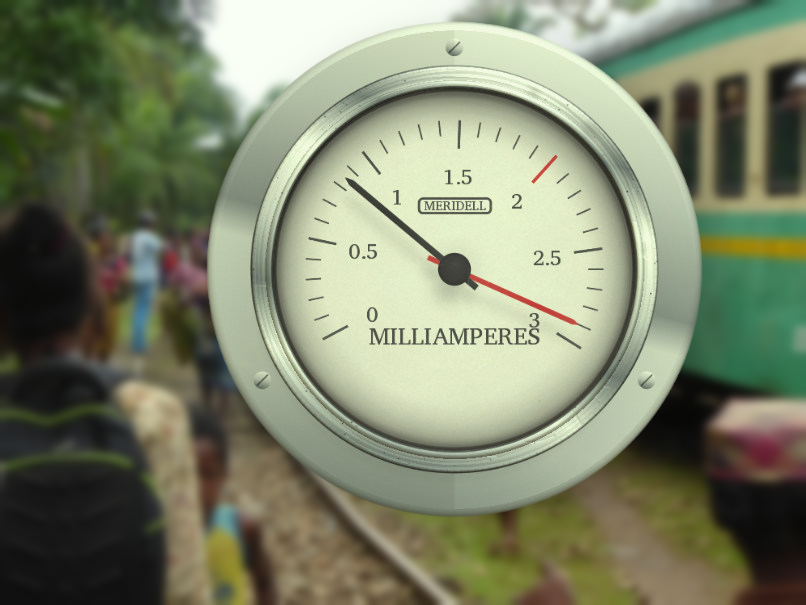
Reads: 0.85; mA
